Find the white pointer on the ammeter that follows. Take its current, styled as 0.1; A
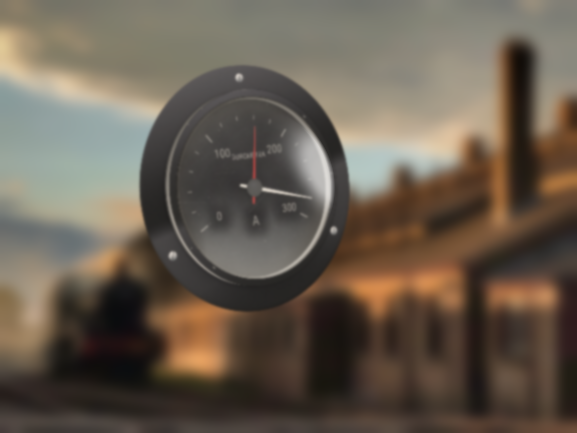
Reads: 280; A
